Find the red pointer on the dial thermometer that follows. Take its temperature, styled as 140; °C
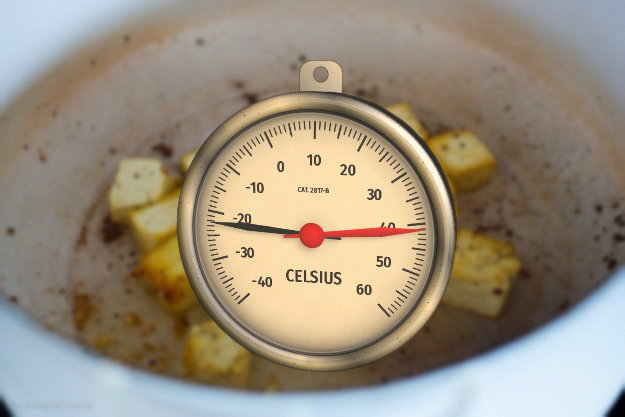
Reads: 41; °C
